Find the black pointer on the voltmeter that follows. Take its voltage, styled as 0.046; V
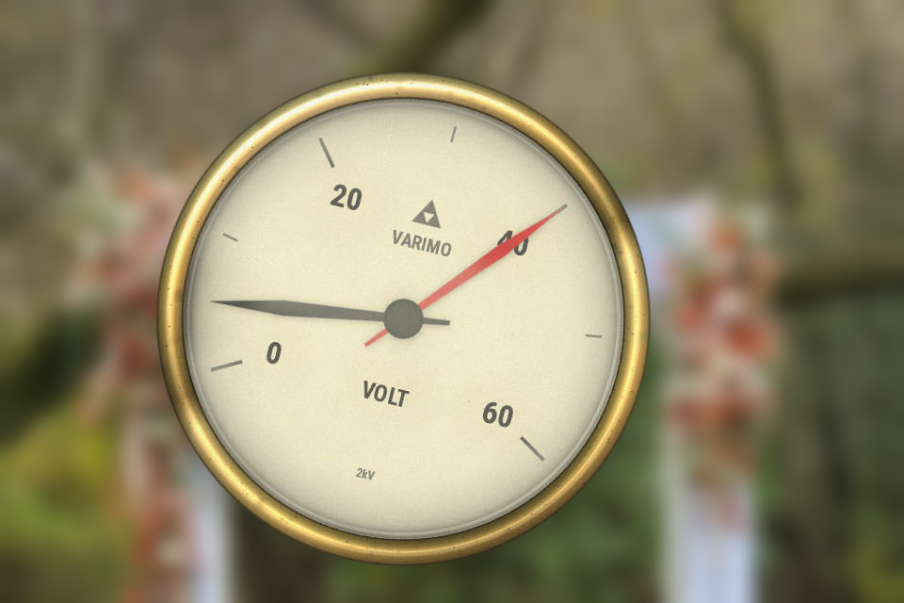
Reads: 5; V
